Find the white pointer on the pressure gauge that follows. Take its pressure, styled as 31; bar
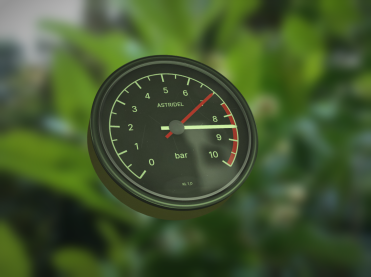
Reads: 8.5; bar
